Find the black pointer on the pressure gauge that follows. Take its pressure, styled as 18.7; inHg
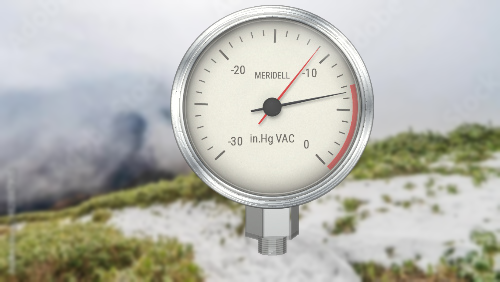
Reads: -6.5; inHg
